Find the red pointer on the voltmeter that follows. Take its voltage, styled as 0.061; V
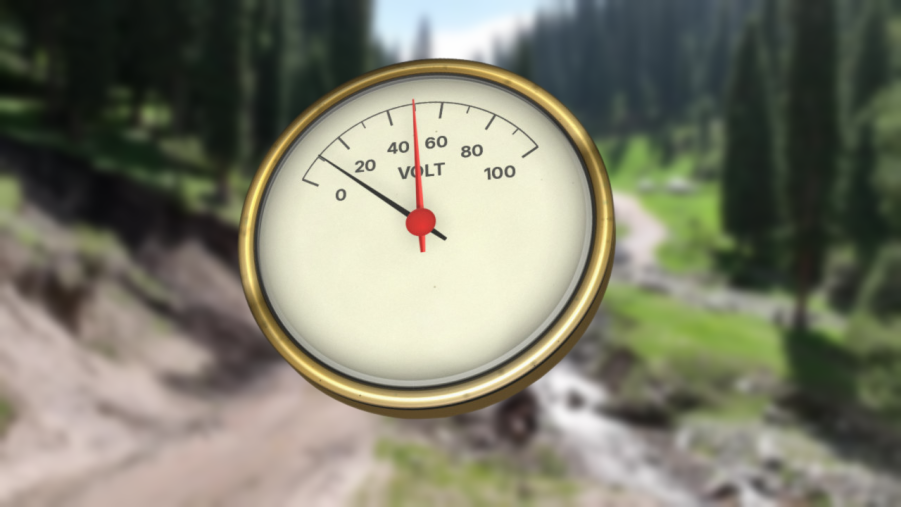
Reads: 50; V
